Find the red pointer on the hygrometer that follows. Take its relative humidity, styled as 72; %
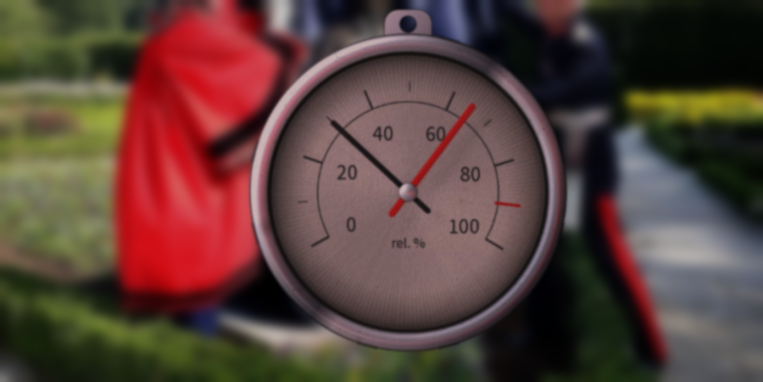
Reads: 65; %
